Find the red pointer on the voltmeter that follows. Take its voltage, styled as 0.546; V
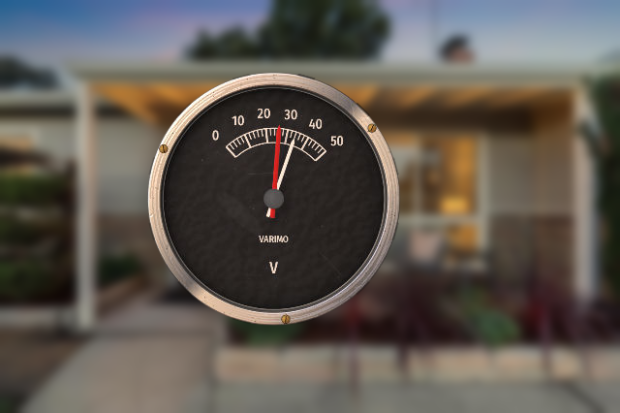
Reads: 26; V
